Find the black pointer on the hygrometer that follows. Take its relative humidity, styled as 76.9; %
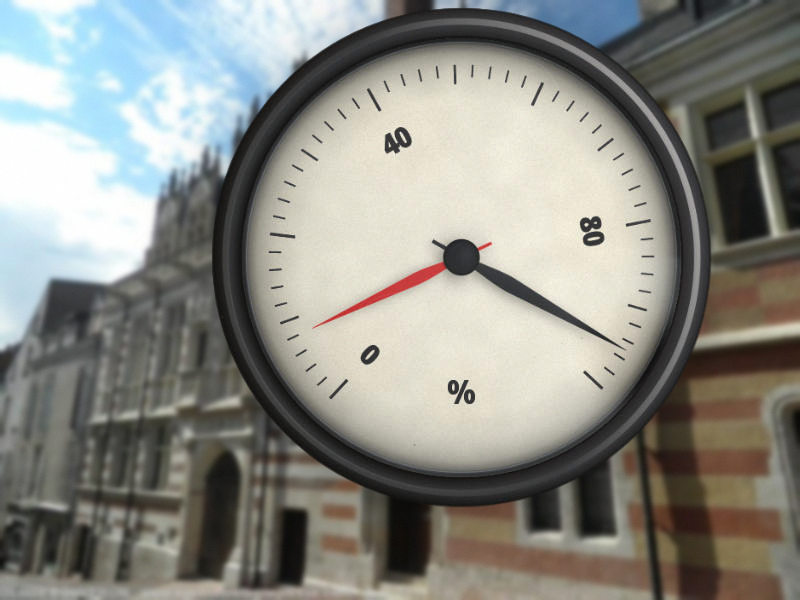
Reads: 95; %
